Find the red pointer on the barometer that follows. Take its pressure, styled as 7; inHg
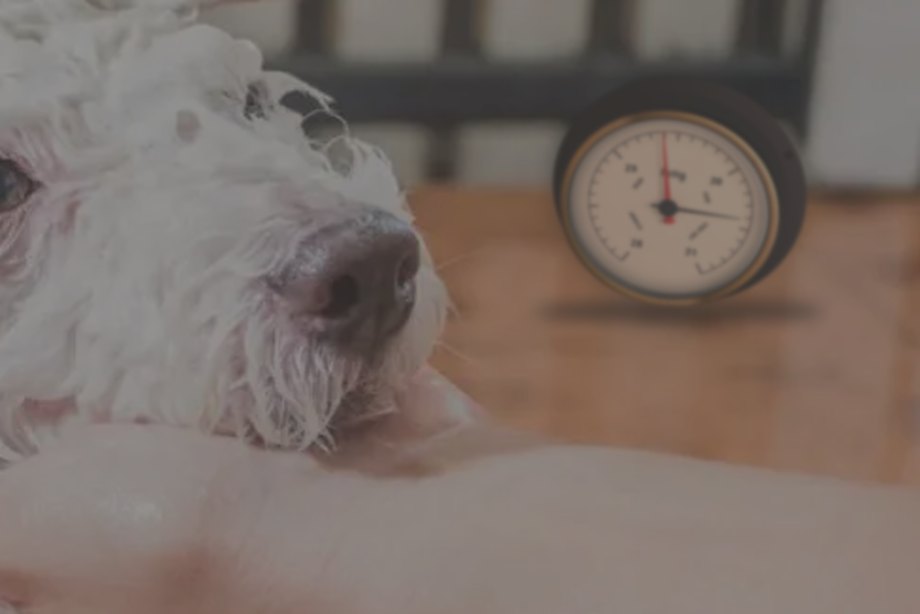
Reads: 29.4; inHg
